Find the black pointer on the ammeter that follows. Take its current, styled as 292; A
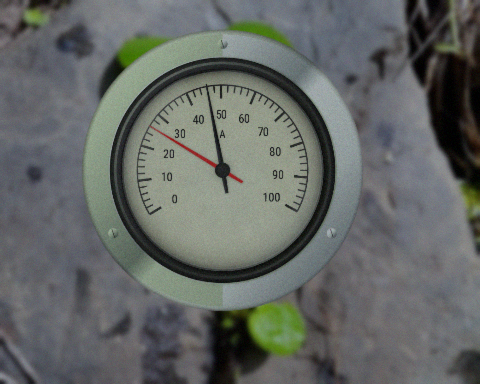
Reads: 46; A
